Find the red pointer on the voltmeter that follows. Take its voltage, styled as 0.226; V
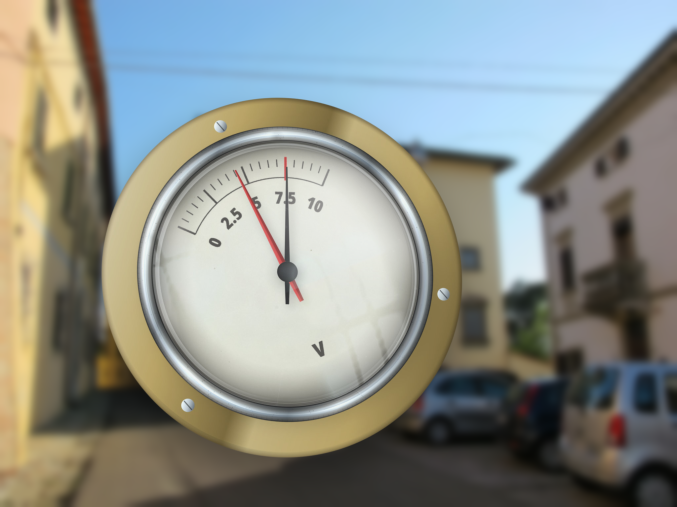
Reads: 4.5; V
